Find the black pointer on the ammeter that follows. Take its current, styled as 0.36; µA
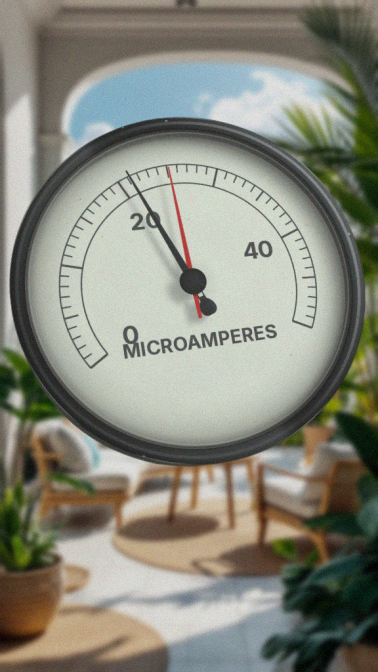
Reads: 21; µA
